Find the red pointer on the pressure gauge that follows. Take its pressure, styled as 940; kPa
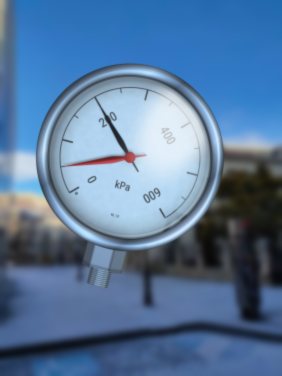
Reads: 50; kPa
